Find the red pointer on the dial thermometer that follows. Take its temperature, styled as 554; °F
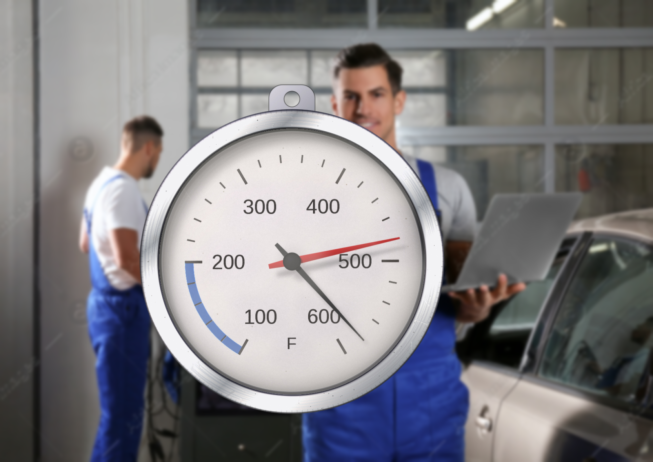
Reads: 480; °F
